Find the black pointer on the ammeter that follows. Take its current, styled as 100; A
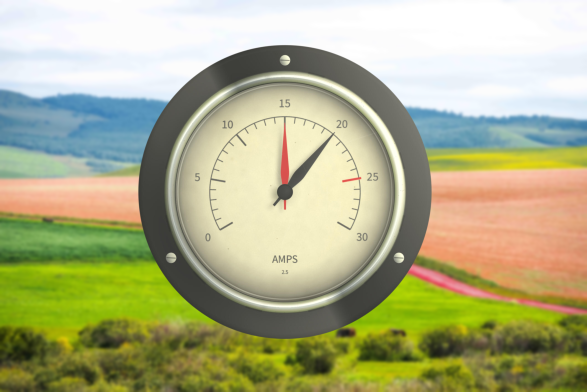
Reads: 20; A
